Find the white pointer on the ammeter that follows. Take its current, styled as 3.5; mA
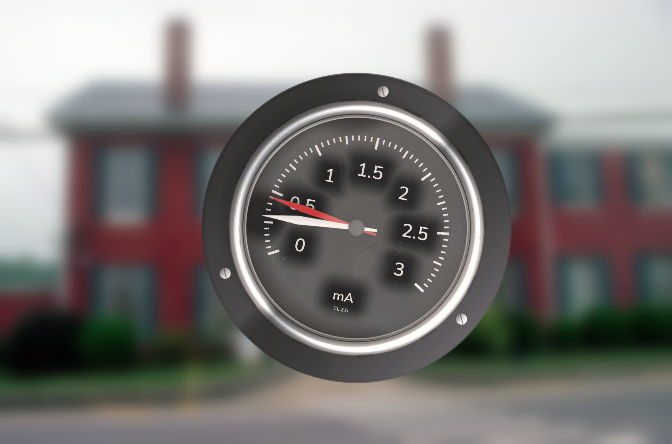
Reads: 0.3; mA
